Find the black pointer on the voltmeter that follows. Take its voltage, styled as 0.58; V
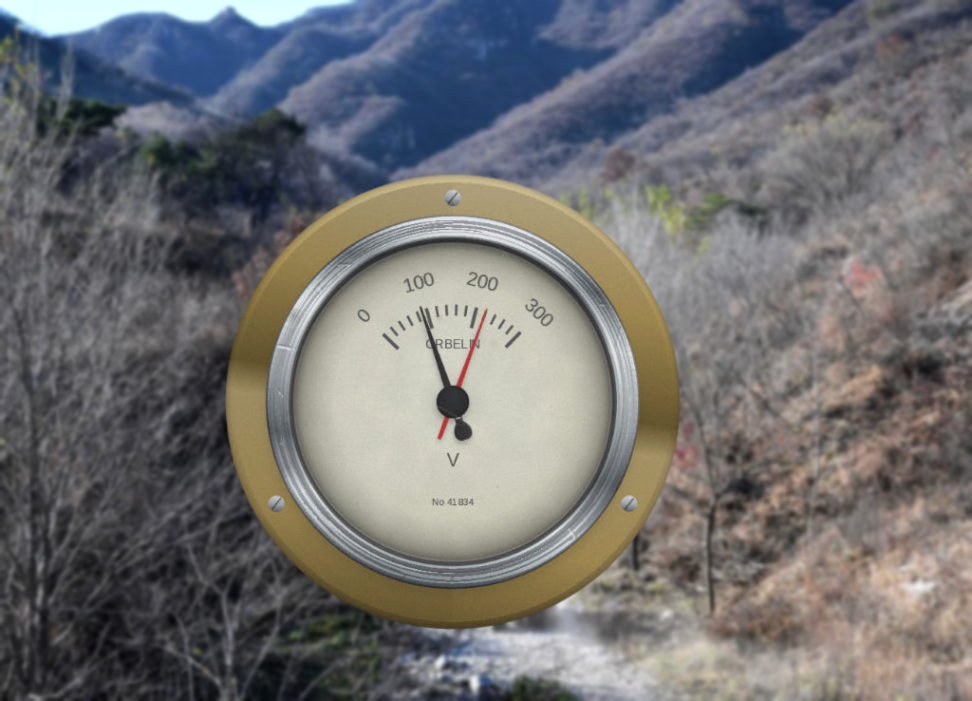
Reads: 90; V
